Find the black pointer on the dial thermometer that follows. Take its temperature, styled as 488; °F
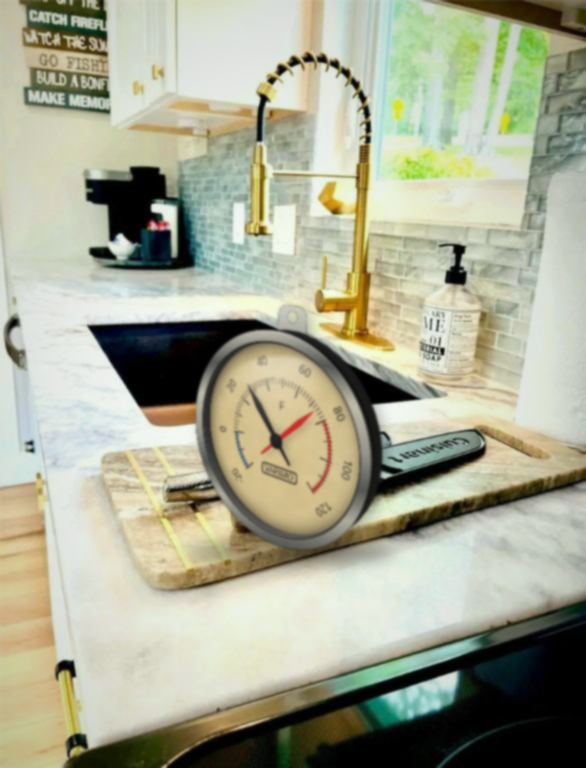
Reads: 30; °F
